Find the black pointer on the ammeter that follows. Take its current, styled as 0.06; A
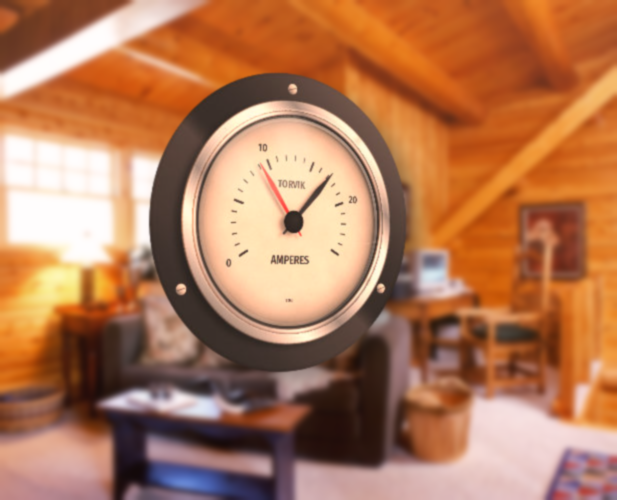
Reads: 17; A
